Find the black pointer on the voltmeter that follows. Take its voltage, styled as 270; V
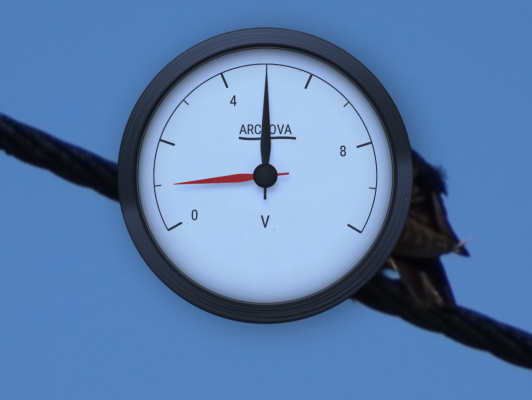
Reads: 5; V
